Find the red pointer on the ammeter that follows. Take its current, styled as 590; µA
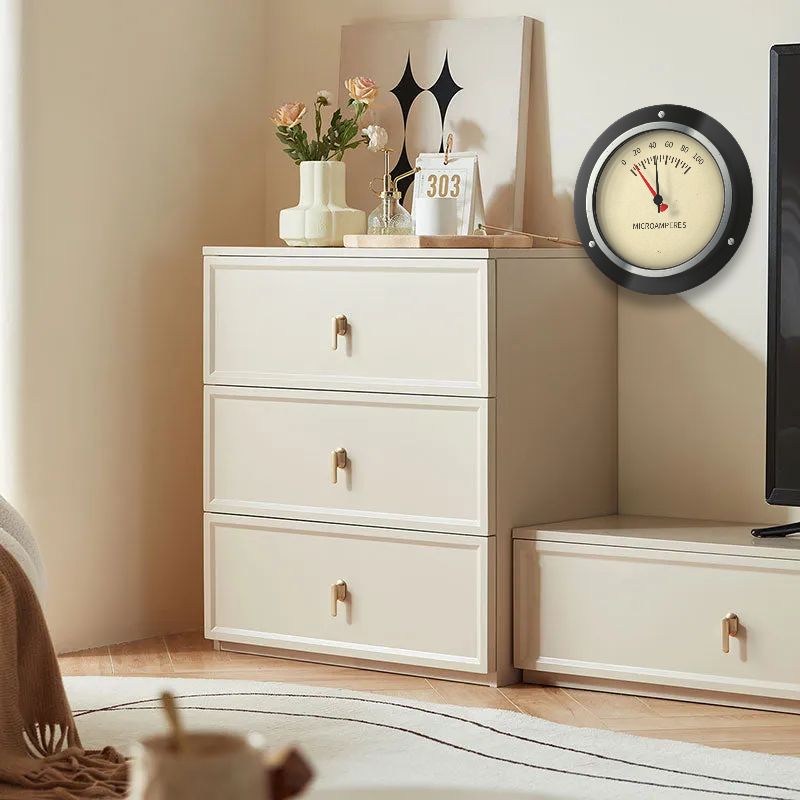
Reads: 10; µA
